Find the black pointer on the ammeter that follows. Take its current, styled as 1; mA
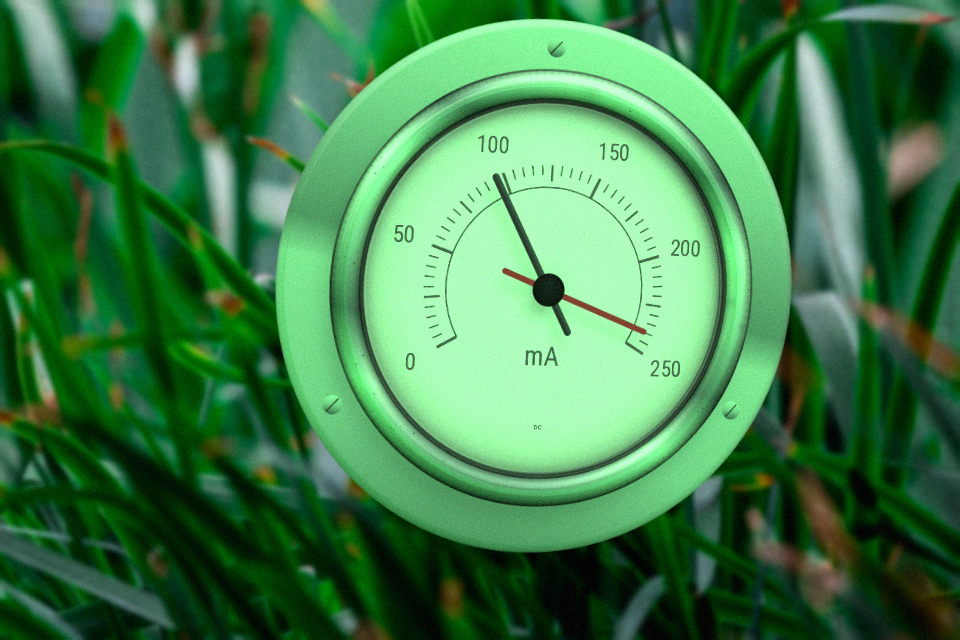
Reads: 95; mA
